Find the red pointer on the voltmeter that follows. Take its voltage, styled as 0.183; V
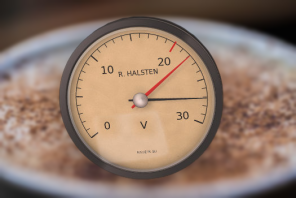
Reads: 22; V
